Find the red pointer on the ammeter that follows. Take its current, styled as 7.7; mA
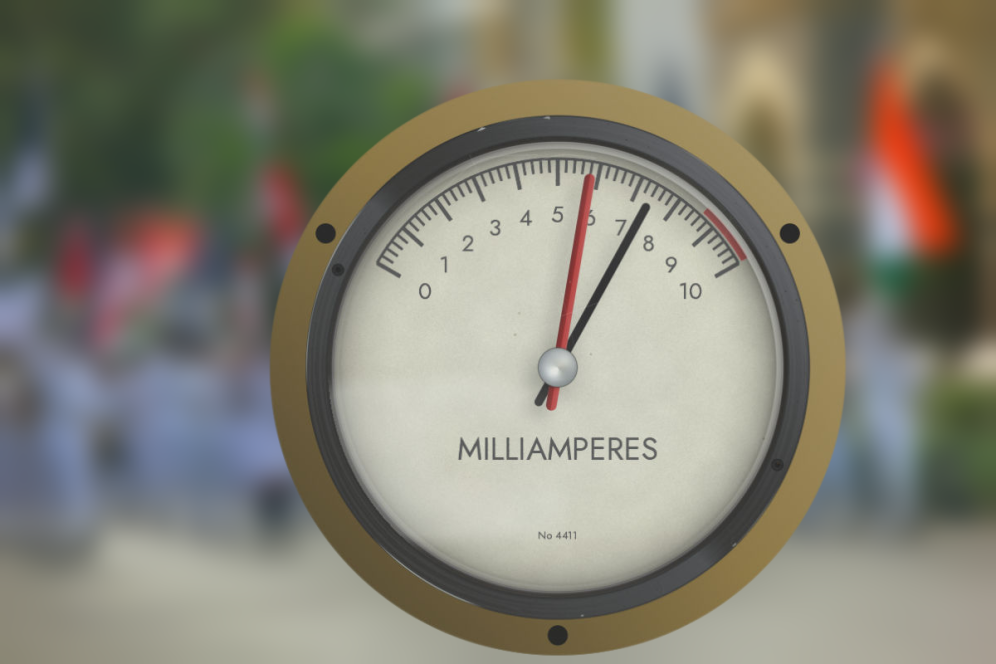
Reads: 5.8; mA
